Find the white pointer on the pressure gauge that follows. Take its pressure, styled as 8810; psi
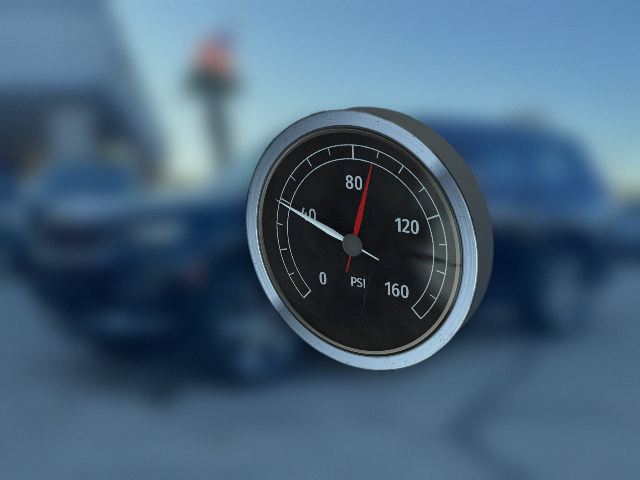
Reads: 40; psi
